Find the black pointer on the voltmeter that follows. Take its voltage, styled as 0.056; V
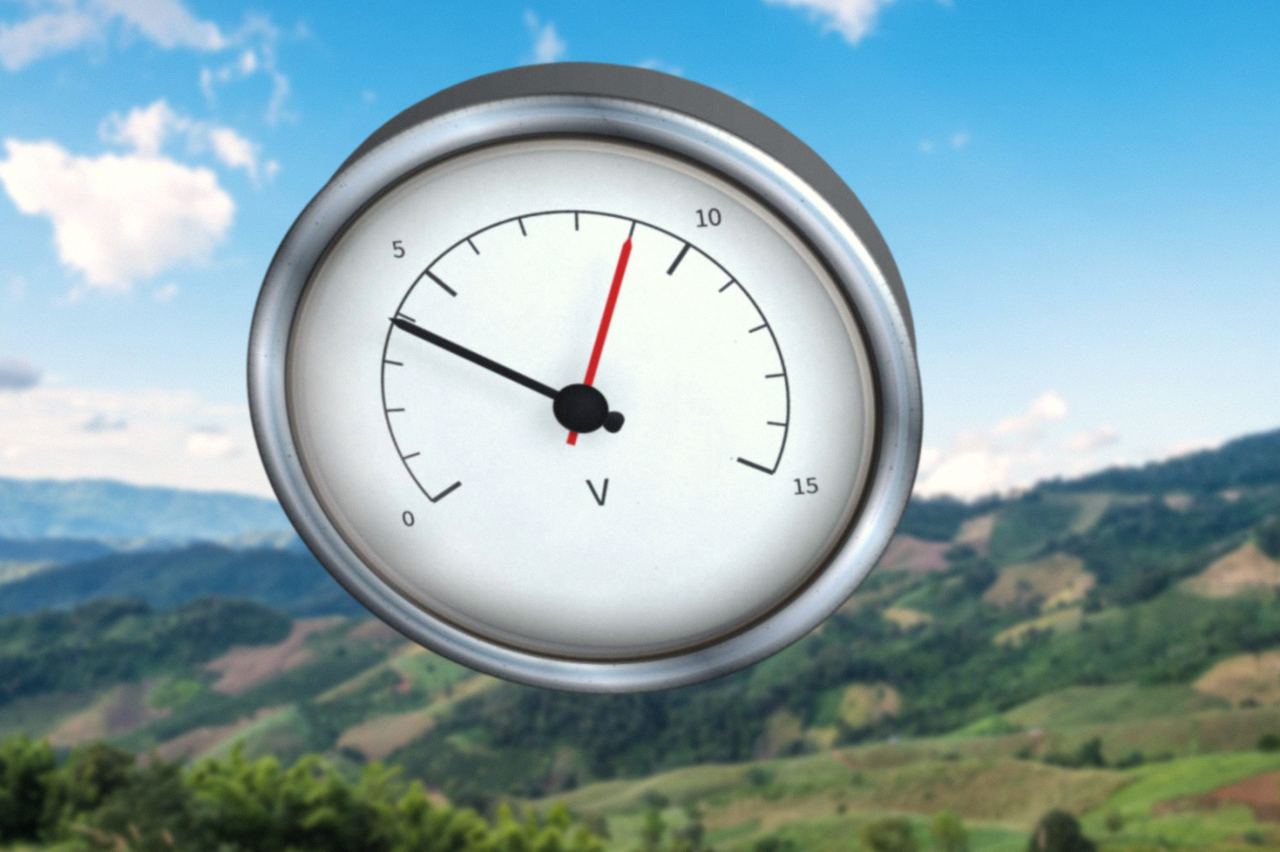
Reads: 4; V
